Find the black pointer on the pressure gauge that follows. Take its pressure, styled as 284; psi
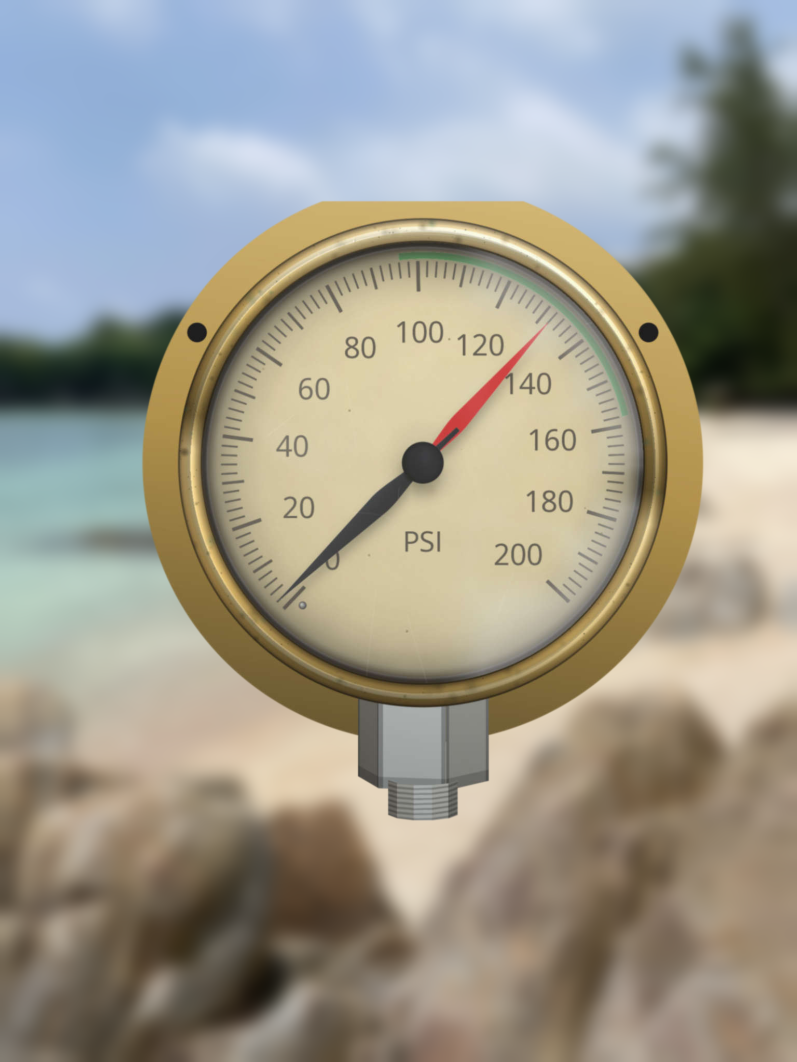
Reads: 2; psi
